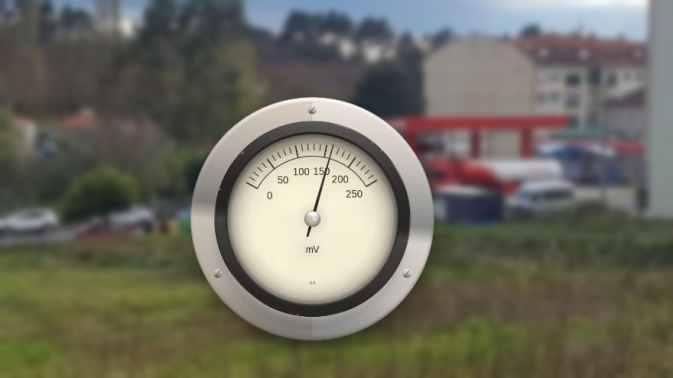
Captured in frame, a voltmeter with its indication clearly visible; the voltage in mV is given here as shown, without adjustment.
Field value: 160 mV
